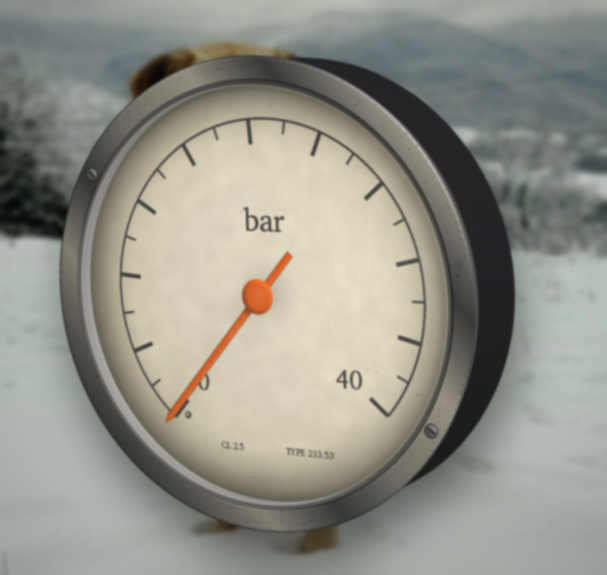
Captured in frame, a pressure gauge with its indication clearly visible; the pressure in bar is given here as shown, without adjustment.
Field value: 0 bar
